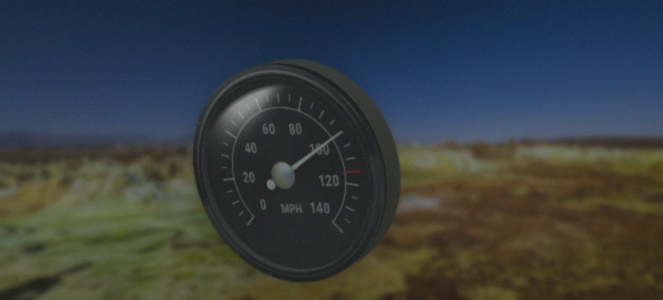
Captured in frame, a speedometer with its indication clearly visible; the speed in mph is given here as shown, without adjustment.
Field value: 100 mph
